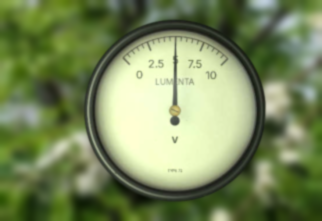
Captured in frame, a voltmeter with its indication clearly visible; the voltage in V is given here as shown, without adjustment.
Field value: 5 V
